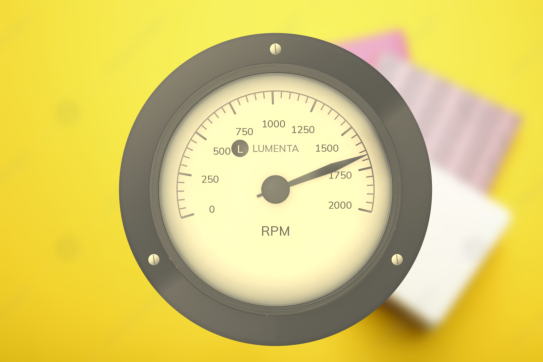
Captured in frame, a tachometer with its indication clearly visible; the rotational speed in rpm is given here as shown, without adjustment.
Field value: 1675 rpm
